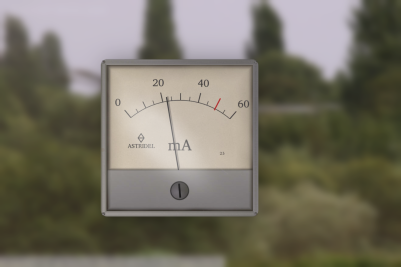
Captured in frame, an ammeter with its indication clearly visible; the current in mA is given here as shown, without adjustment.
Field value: 22.5 mA
